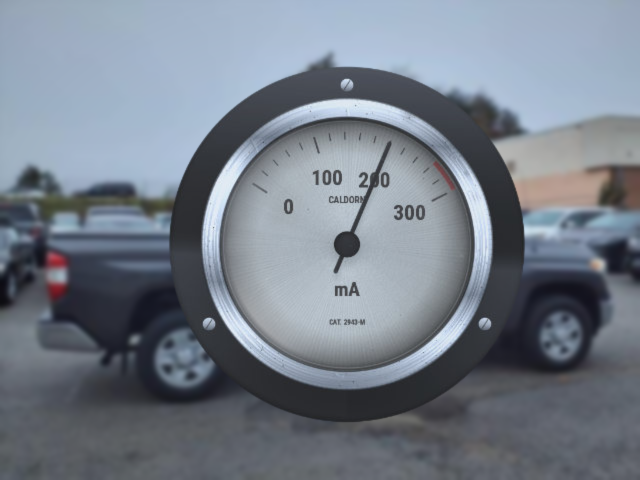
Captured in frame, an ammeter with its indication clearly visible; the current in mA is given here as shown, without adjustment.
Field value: 200 mA
